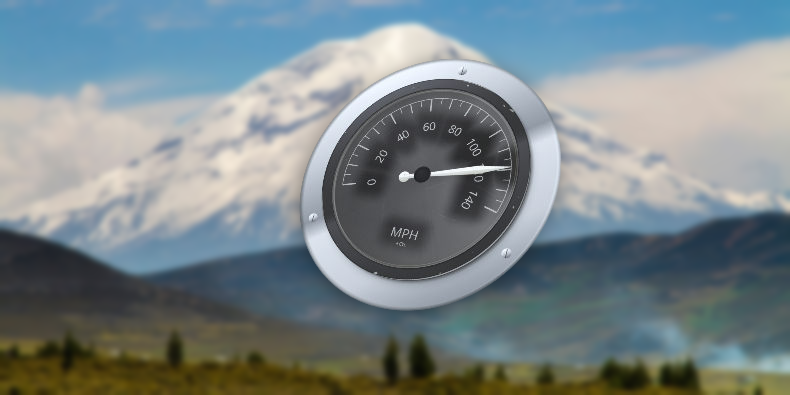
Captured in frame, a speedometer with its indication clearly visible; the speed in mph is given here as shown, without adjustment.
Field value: 120 mph
